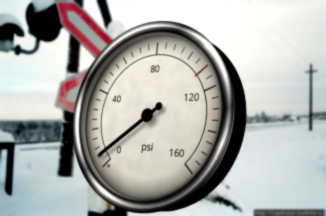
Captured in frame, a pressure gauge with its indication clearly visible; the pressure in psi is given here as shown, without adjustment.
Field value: 5 psi
